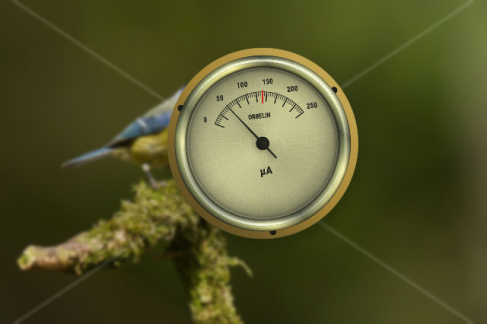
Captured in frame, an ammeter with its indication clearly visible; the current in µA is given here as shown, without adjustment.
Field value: 50 µA
